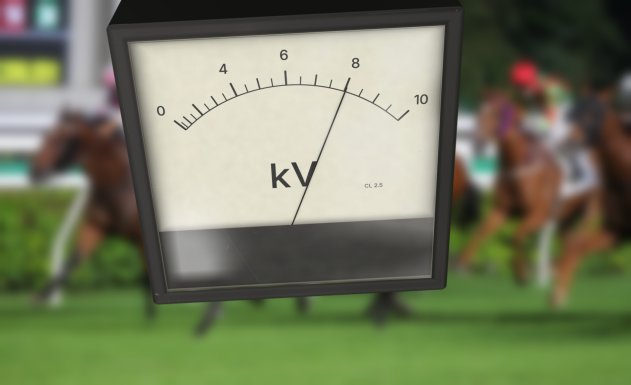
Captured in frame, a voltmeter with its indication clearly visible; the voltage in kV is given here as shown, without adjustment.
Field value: 8 kV
